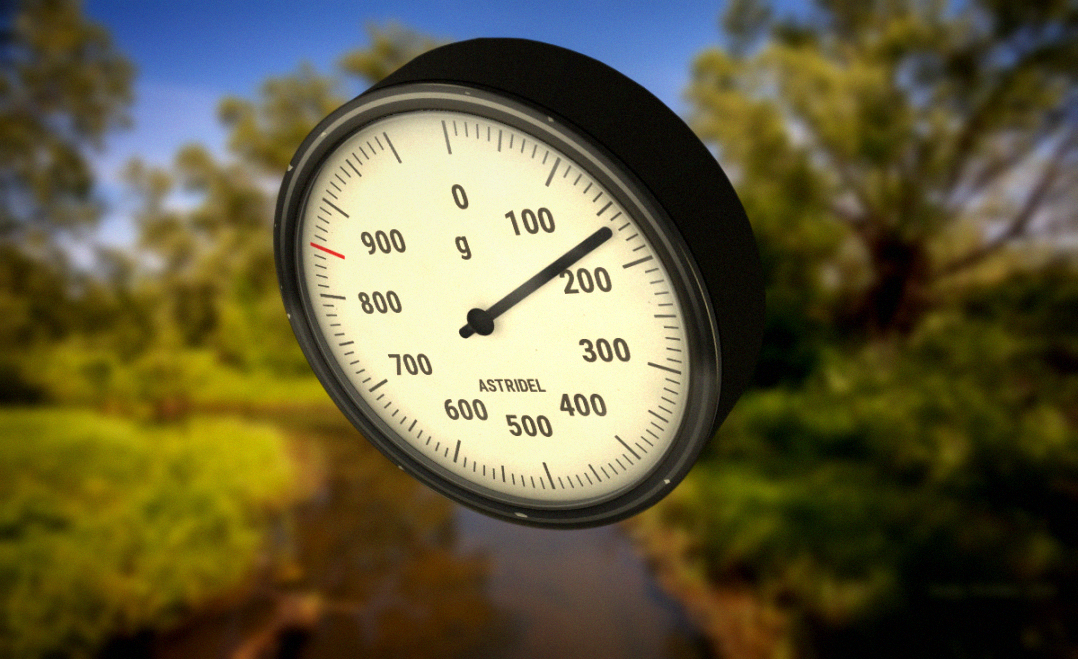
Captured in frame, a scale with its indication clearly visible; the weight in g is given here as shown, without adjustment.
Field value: 165 g
